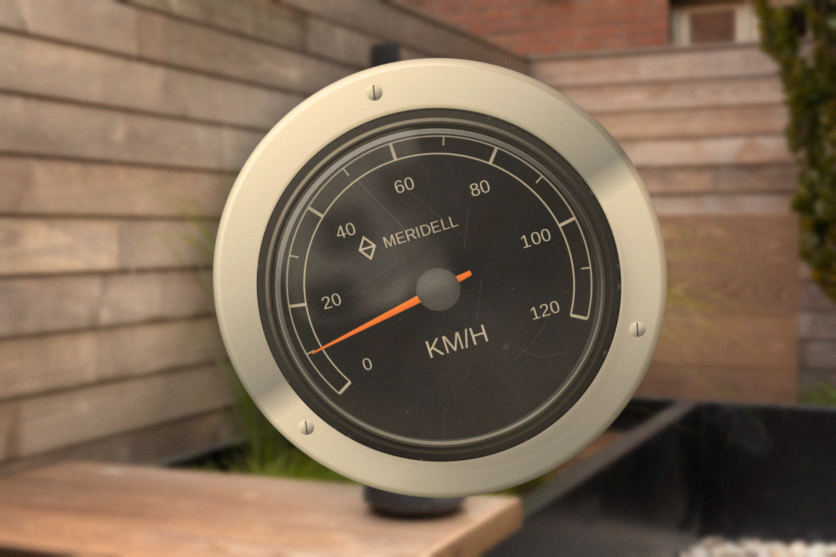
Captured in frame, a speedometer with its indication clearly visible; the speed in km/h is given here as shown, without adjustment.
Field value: 10 km/h
